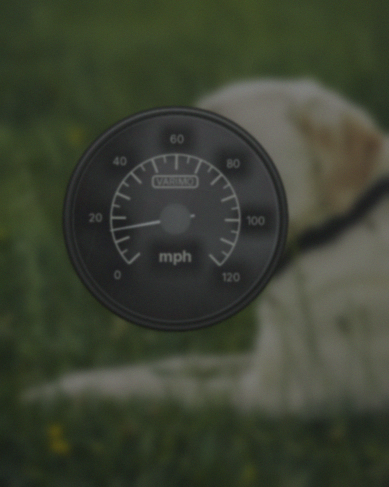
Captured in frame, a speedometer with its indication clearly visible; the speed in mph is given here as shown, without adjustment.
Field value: 15 mph
